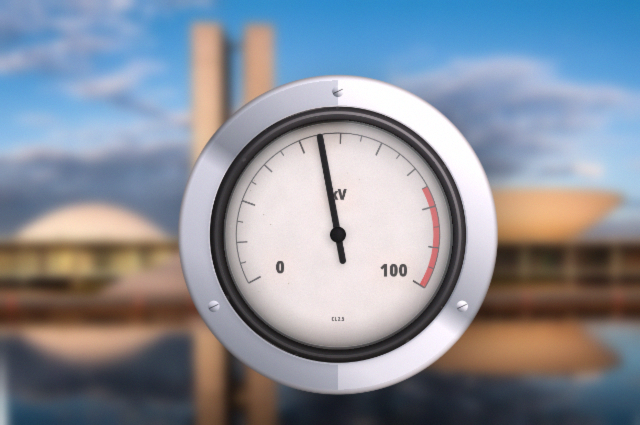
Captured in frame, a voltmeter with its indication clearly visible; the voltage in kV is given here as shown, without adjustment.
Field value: 45 kV
